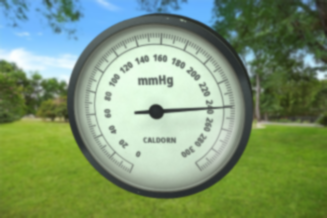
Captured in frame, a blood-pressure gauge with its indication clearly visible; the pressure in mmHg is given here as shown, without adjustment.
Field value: 240 mmHg
